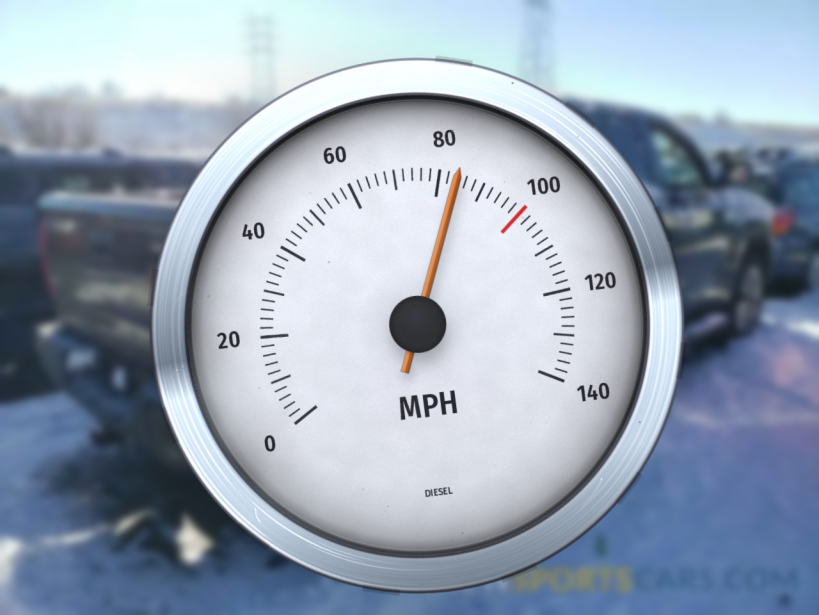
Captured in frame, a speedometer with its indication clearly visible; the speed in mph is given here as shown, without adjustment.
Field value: 84 mph
